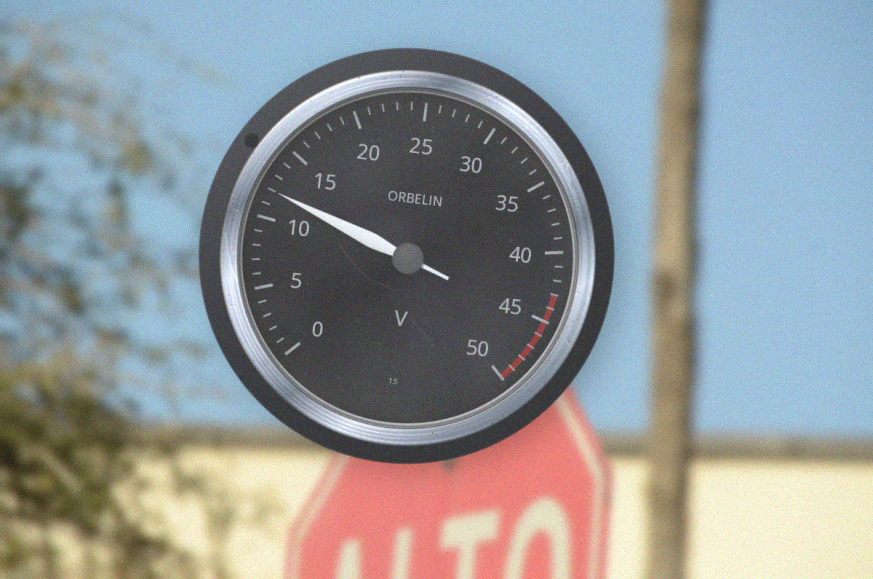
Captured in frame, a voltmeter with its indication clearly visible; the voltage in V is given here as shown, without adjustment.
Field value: 12 V
